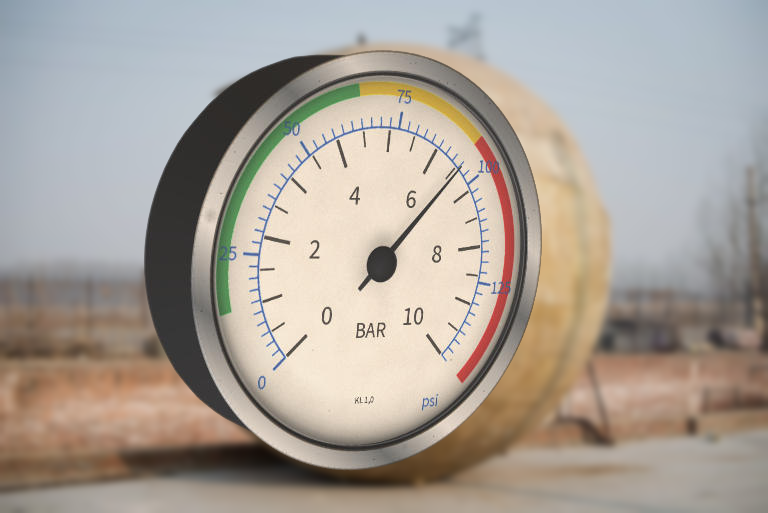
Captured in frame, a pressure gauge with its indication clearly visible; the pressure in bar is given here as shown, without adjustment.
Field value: 6.5 bar
